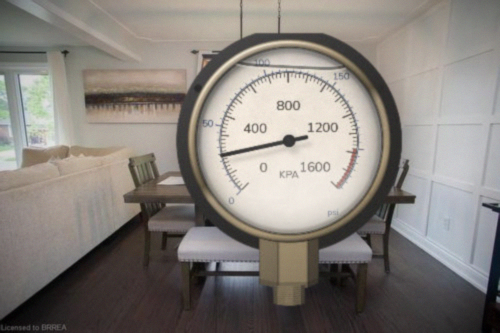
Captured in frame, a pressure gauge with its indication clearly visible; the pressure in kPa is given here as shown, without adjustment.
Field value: 200 kPa
